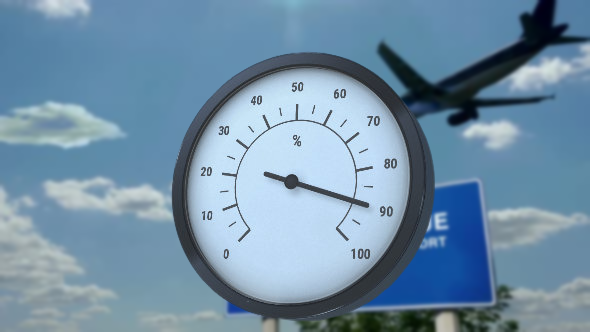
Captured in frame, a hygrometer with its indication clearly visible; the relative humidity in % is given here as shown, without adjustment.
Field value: 90 %
